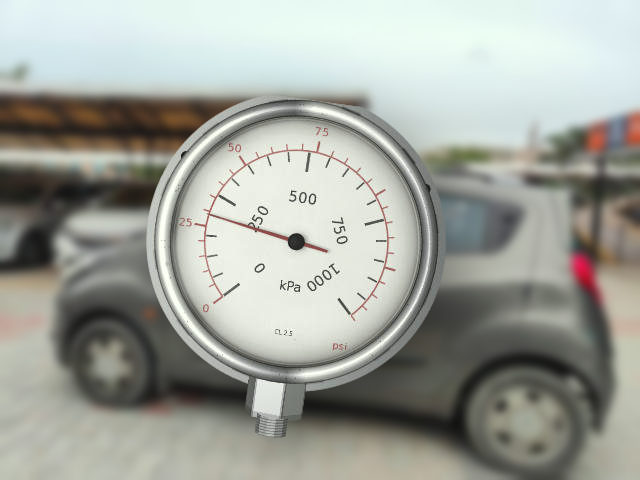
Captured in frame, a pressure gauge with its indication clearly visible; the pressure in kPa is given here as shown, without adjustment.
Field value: 200 kPa
